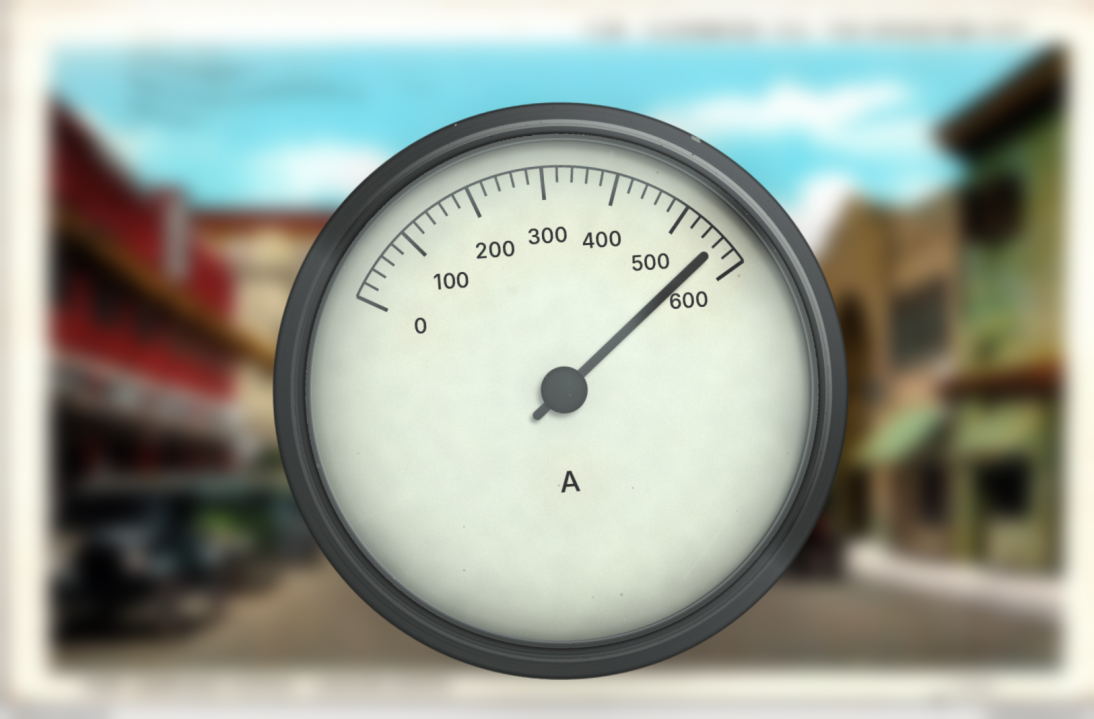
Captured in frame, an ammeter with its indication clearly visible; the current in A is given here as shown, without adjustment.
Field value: 560 A
